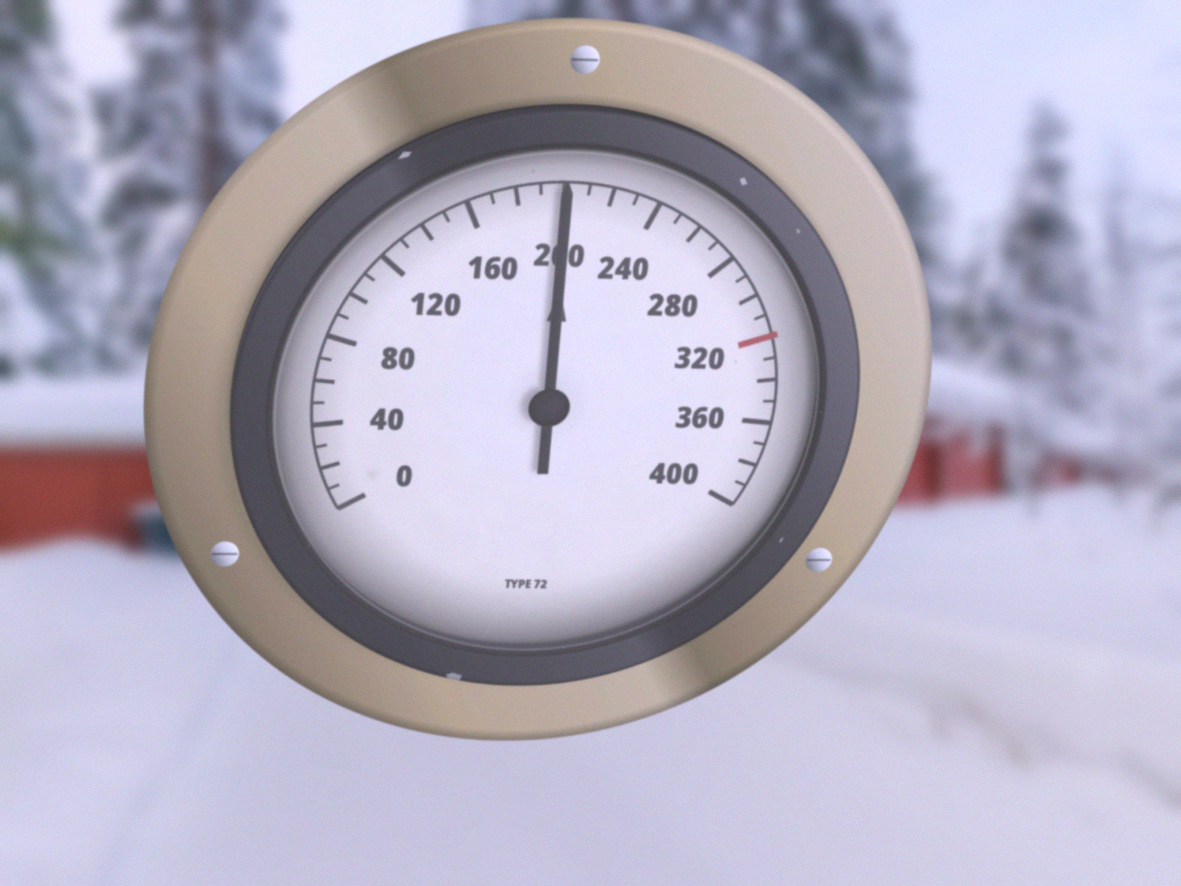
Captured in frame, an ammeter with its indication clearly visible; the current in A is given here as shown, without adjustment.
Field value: 200 A
